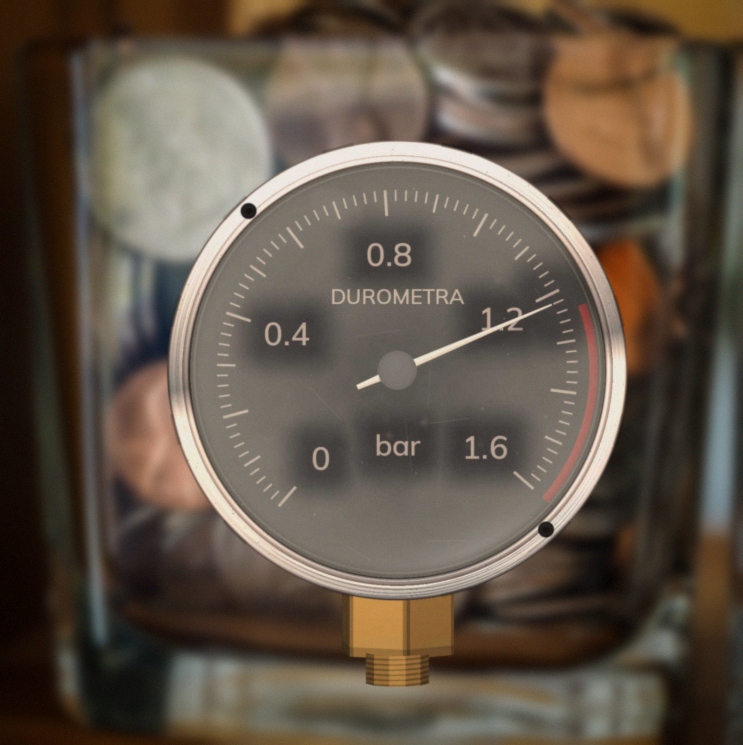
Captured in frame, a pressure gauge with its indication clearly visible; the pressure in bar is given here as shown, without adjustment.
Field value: 1.22 bar
